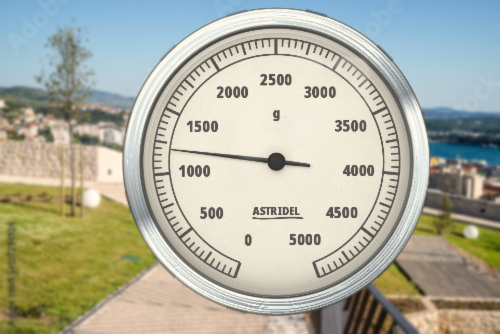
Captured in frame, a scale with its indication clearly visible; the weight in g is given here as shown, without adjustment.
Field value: 1200 g
